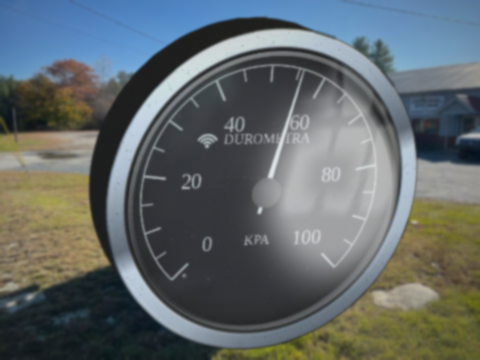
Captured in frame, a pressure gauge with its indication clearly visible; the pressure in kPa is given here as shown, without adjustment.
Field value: 55 kPa
